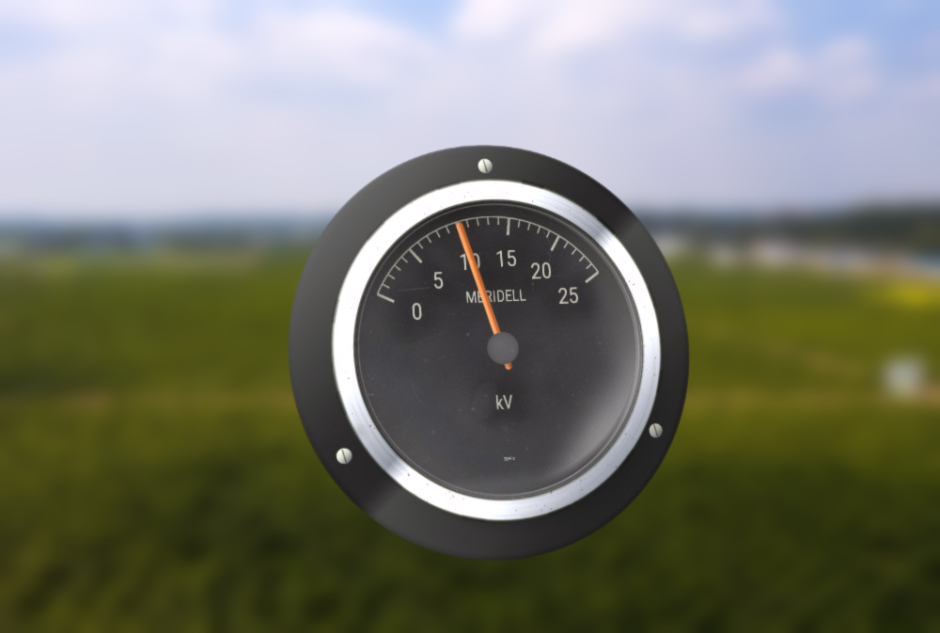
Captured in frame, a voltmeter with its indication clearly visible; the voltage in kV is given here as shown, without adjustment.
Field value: 10 kV
